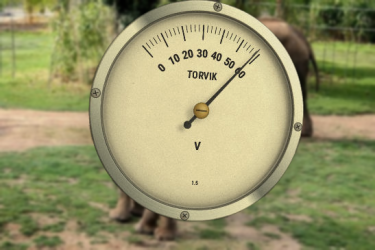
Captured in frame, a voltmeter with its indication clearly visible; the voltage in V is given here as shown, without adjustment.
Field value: 58 V
